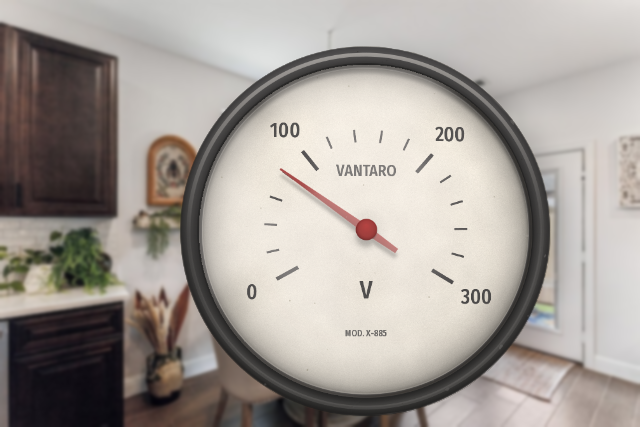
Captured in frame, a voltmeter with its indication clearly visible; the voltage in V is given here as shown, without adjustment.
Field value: 80 V
